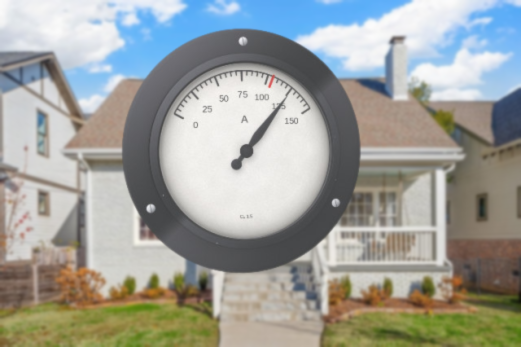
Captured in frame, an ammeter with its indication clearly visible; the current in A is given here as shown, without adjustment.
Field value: 125 A
